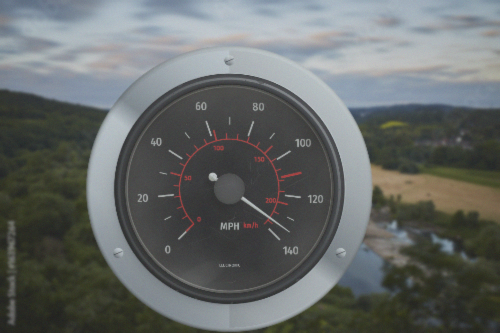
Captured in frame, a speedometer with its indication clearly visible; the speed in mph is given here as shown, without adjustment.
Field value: 135 mph
